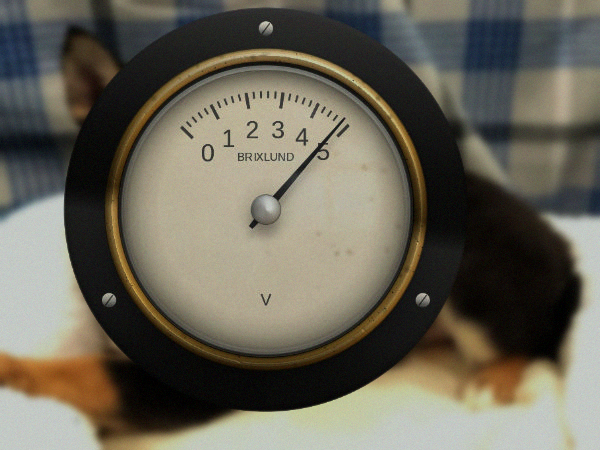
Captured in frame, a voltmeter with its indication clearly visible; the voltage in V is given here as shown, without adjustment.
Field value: 4.8 V
